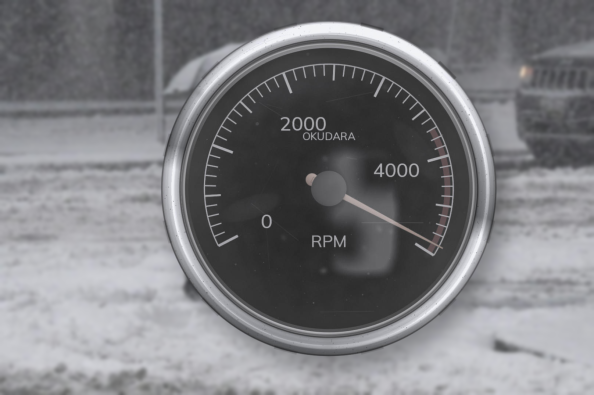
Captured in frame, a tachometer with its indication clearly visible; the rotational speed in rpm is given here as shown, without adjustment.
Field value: 4900 rpm
